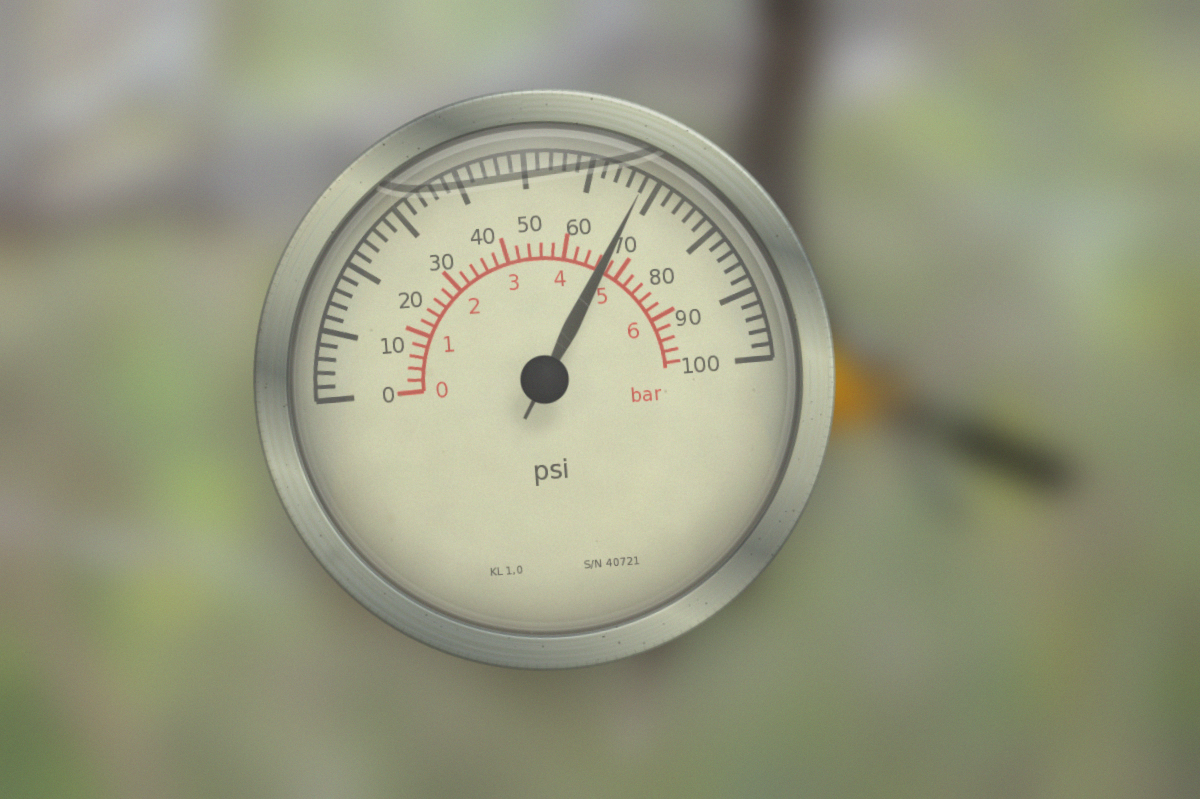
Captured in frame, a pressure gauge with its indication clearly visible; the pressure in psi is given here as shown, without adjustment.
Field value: 68 psi
